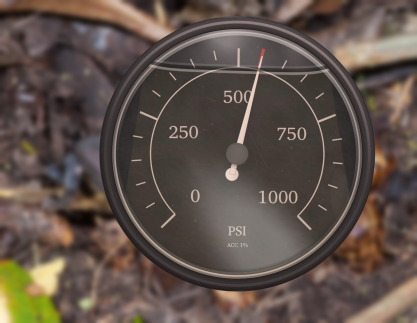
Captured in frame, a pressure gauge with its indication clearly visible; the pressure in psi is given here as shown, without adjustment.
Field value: 550 psi
